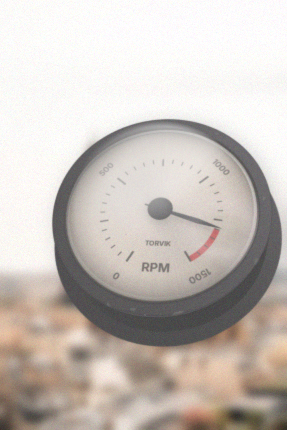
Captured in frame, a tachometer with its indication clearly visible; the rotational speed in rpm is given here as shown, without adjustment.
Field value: 1300 rpm
